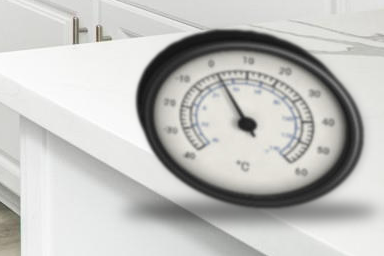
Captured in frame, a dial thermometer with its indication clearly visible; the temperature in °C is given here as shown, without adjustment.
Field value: 0 °C
